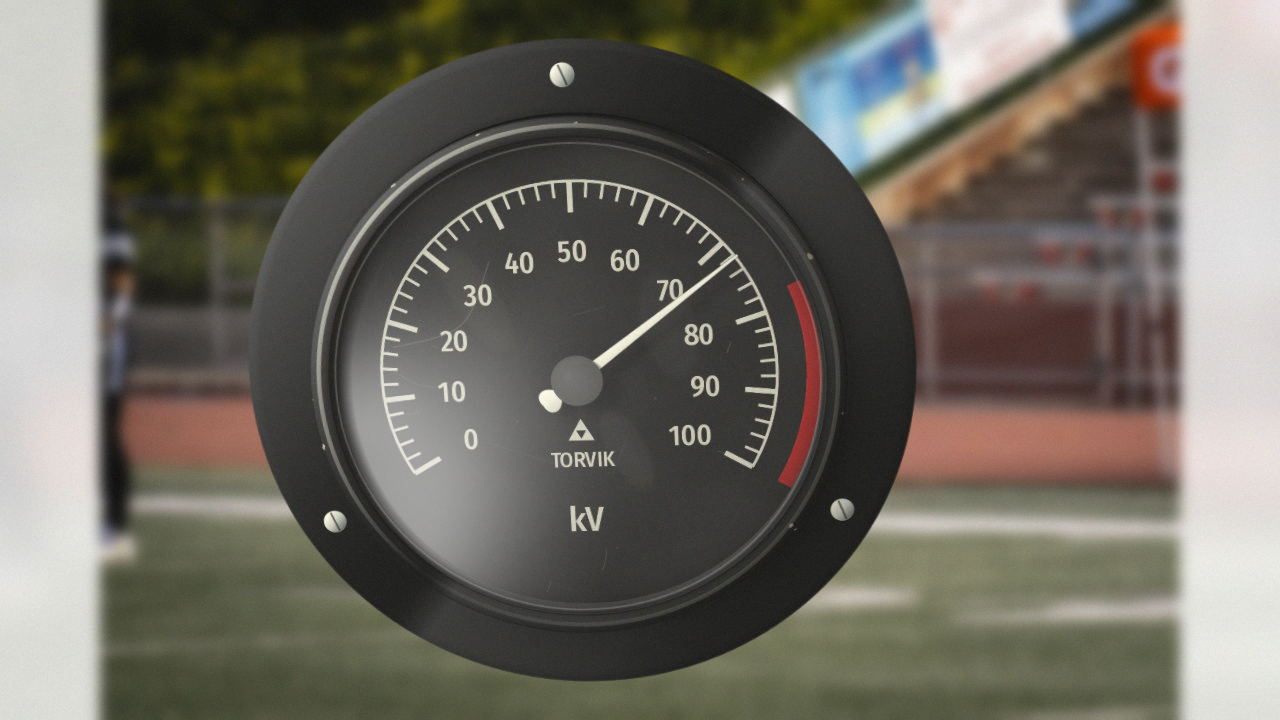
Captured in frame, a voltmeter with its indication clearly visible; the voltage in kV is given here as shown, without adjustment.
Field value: 72 kV
